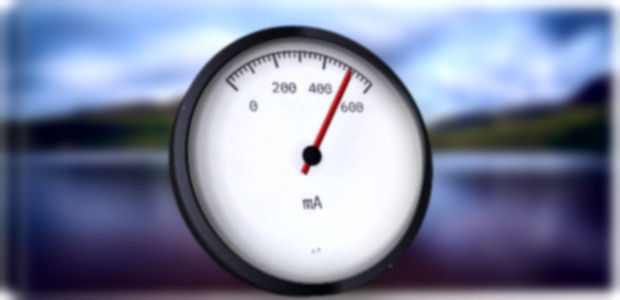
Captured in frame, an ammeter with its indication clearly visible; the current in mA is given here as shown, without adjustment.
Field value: 500 mA
